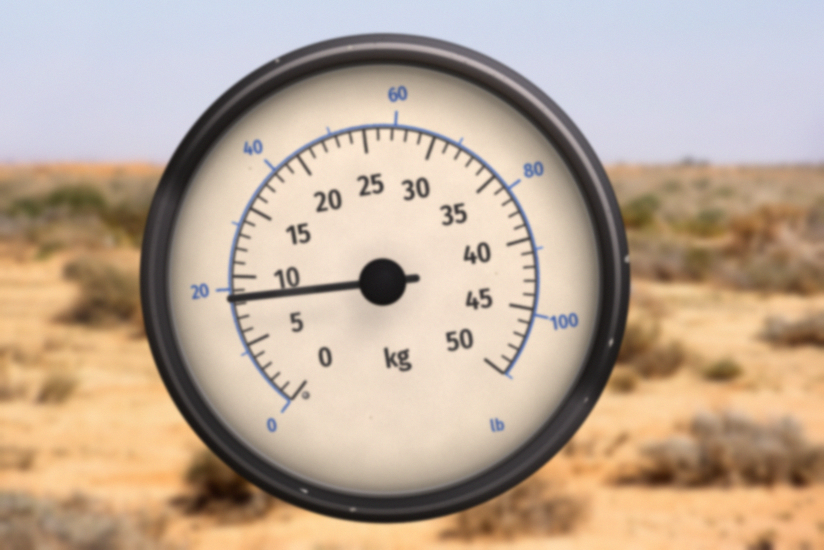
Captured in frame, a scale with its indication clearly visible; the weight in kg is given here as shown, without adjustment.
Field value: 8.5 kg
